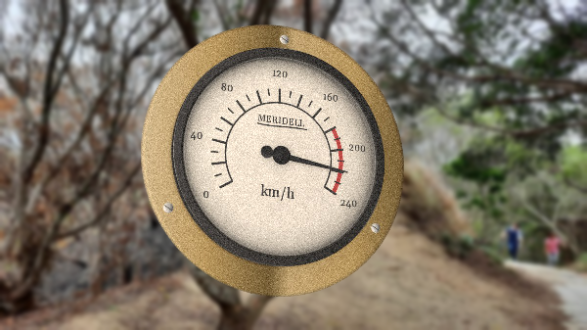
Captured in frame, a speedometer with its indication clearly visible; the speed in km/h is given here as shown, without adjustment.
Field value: 220 km/h
